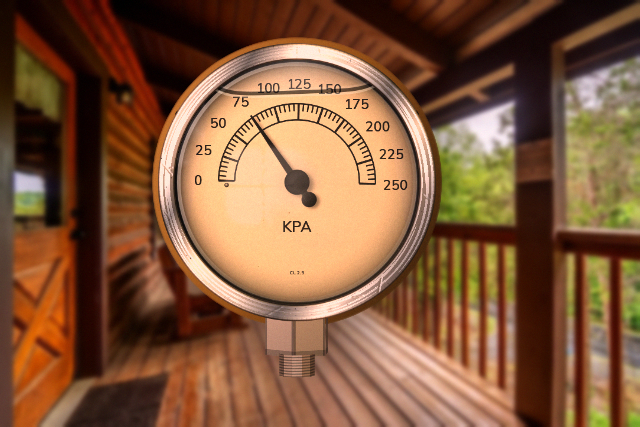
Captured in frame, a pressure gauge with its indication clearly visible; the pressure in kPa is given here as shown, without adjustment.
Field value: 75 kPa
